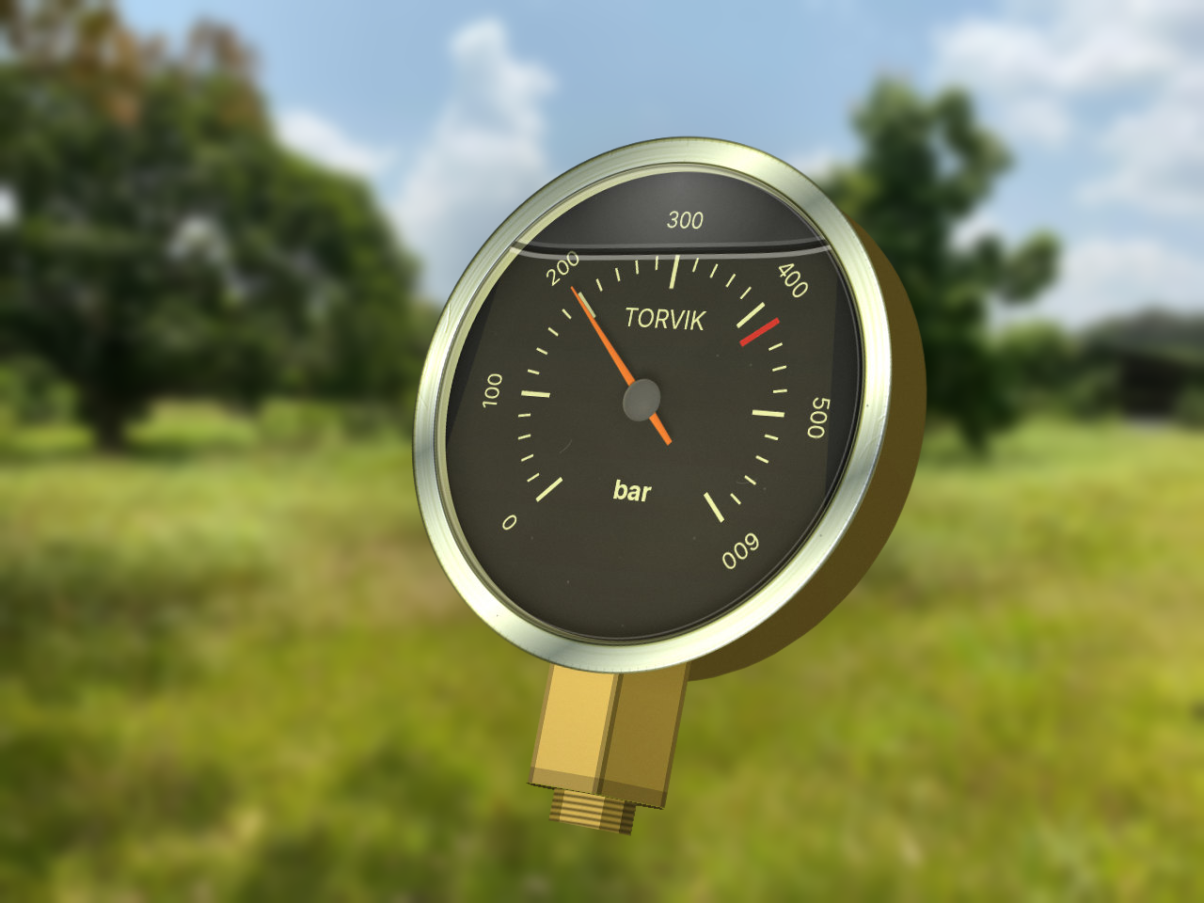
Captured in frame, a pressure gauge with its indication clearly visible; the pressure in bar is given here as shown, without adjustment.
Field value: 200 bar
